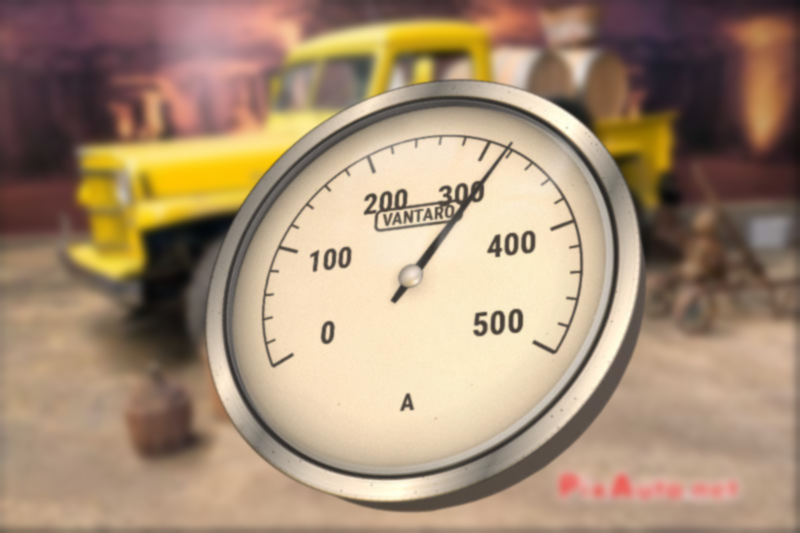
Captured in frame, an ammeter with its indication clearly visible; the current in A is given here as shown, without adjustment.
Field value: 320 A
